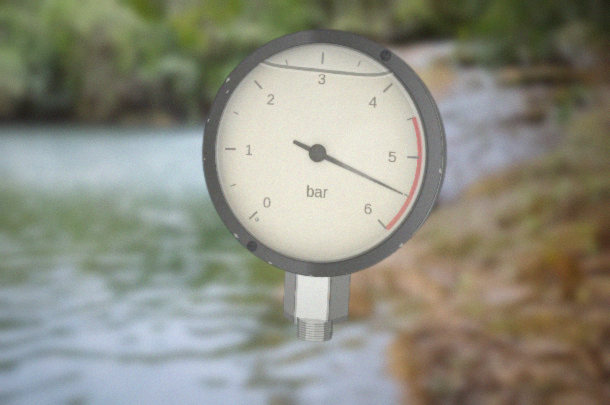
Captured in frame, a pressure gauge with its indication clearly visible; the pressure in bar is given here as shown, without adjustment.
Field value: 5.5 bar
